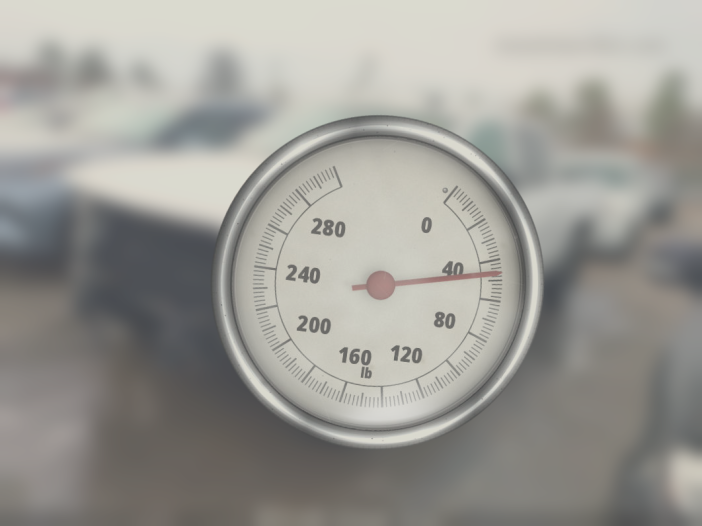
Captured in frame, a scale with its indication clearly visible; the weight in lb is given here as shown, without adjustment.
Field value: 46 lb
